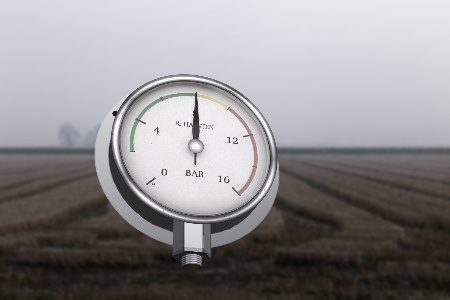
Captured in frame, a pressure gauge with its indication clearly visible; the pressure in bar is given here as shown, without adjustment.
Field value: 8 bar
